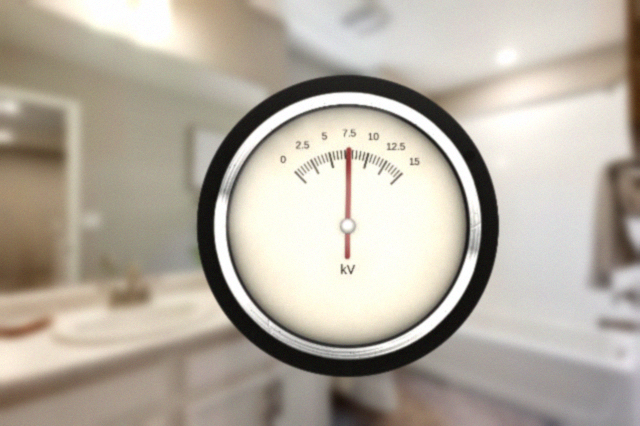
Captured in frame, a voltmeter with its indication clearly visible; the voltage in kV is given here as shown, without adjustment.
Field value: 7.5 kV
